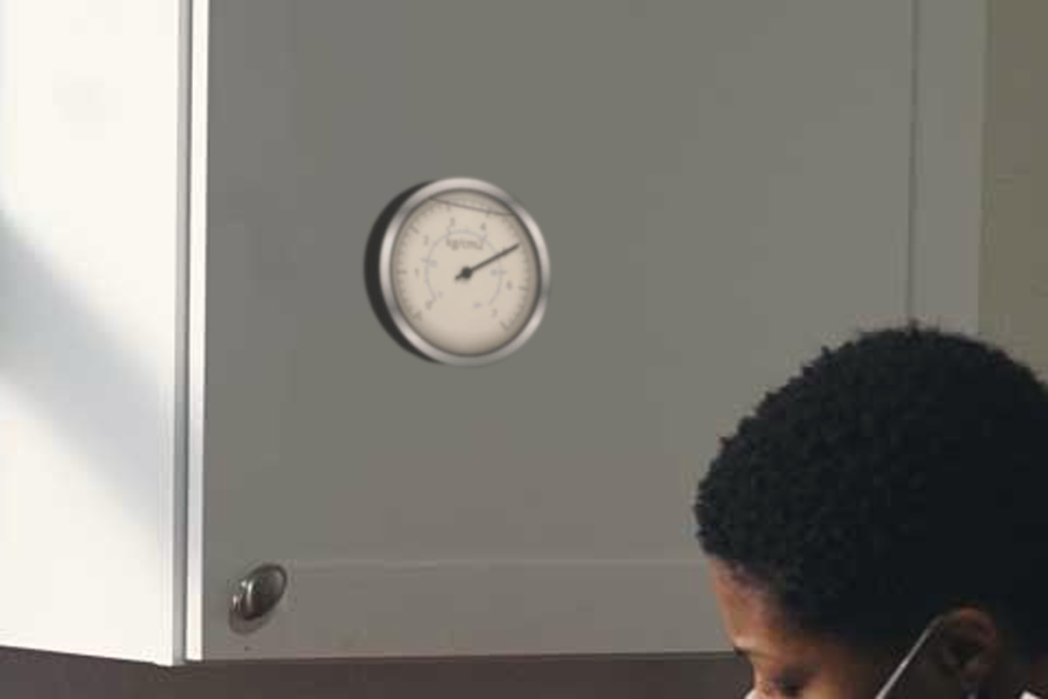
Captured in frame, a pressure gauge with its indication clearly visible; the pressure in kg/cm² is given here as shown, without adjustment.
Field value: 5 kg/cm²
